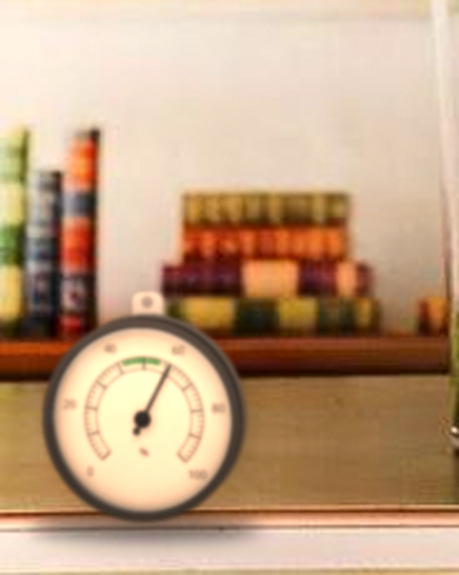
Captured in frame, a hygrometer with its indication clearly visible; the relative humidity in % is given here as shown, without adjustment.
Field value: 60 %
